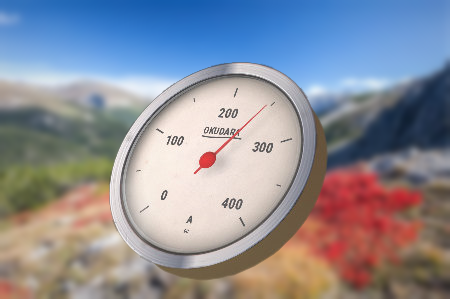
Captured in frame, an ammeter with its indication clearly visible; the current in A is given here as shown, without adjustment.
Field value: 250 A
